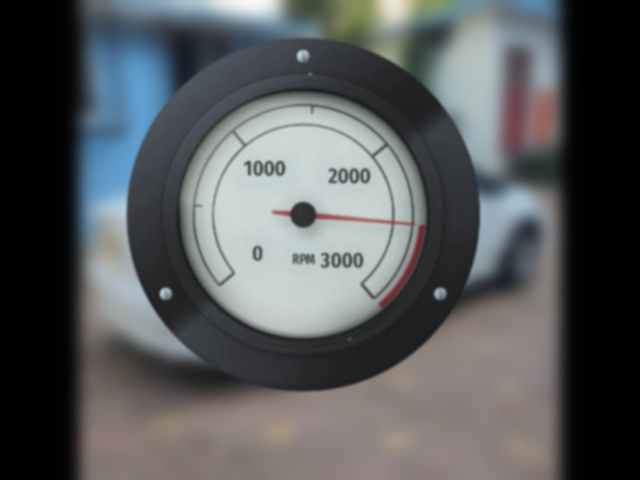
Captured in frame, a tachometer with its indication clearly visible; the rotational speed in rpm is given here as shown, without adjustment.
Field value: 2500 rpm
